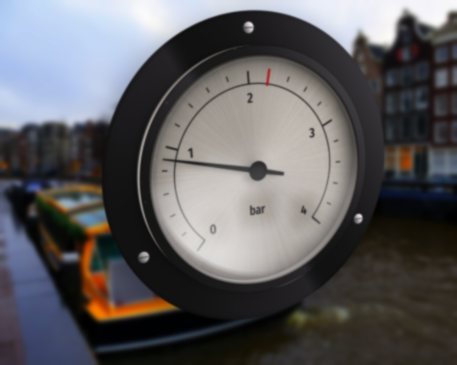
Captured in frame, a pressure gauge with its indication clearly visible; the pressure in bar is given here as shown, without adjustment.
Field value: 0.9 bar
